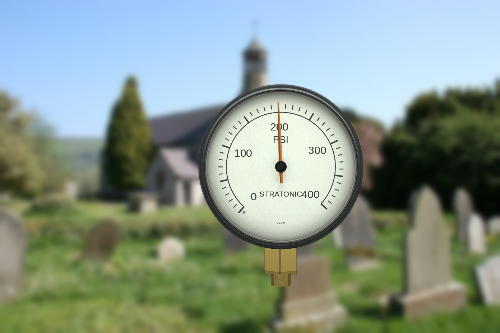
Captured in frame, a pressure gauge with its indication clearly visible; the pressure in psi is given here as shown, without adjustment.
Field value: 200 psi
